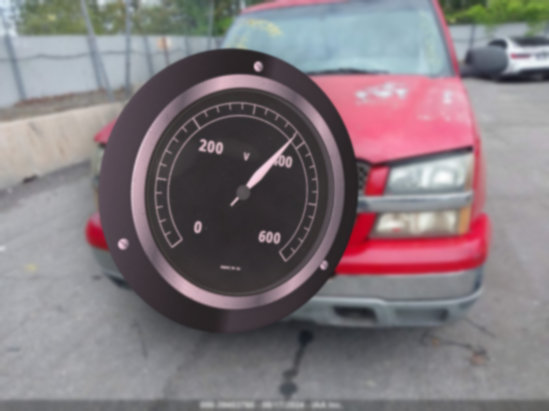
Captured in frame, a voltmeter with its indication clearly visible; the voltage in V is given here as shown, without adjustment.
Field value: 380 V
